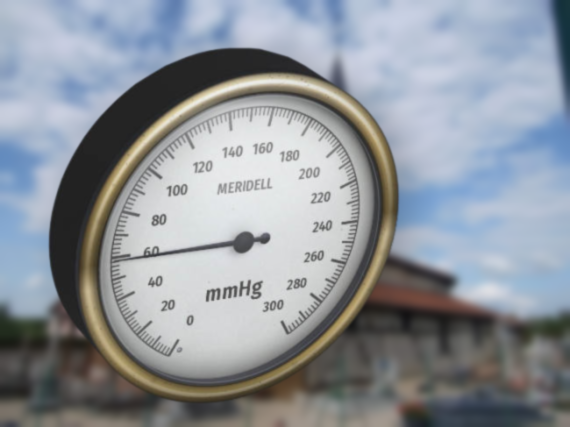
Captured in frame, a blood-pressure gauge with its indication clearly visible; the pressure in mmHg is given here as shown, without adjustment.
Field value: 60 mmHg
